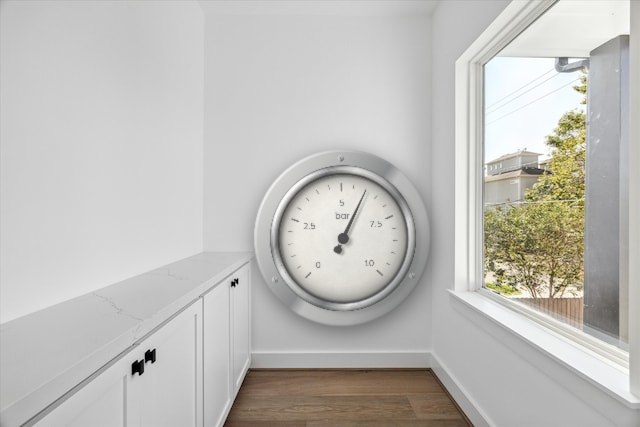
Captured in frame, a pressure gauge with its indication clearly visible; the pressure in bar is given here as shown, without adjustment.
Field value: 6 bar
